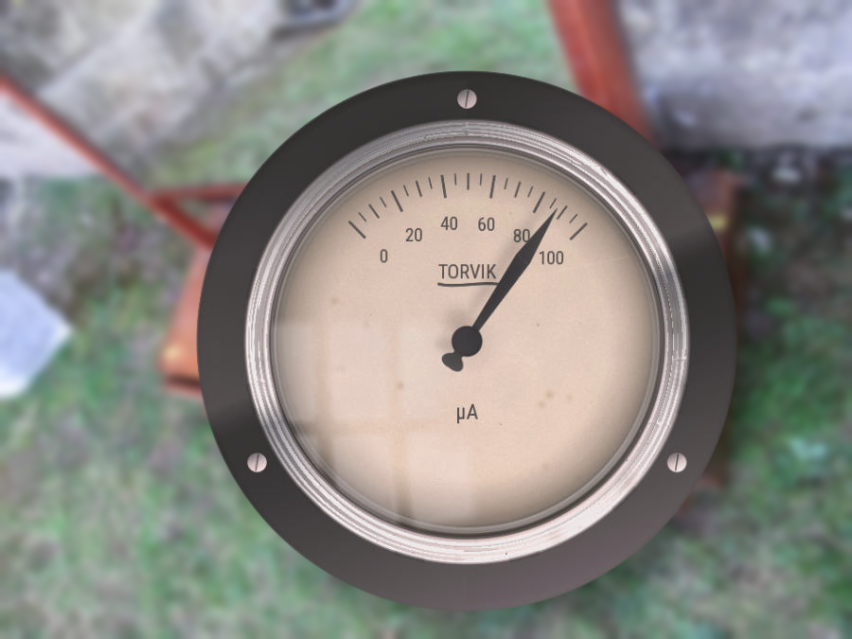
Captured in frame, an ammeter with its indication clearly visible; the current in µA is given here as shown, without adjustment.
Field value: 87.5 µA
